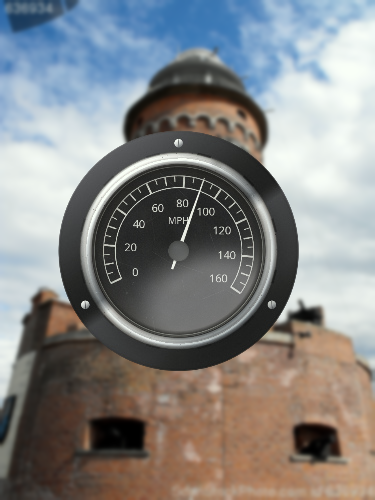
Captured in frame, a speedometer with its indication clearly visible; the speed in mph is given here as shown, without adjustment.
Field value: 90 mph
